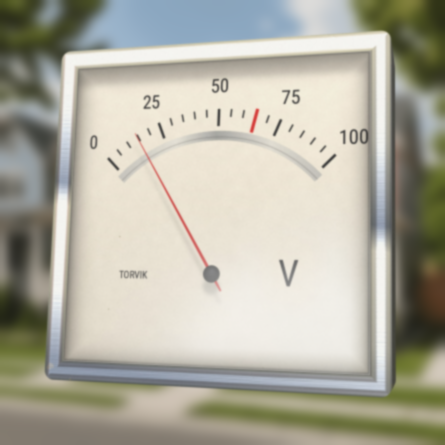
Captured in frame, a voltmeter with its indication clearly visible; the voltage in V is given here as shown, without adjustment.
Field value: 15 V
